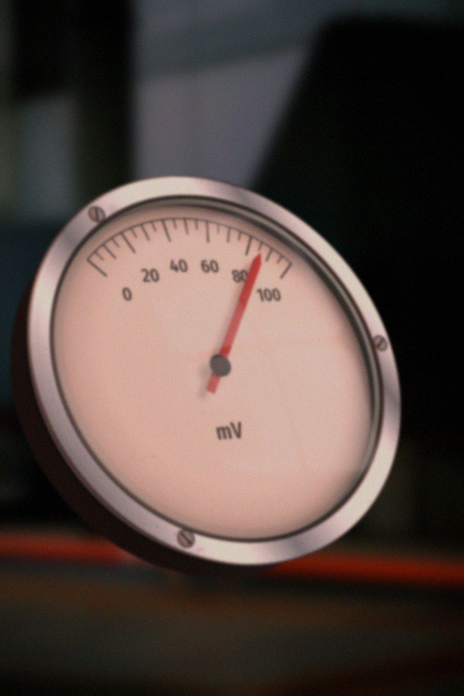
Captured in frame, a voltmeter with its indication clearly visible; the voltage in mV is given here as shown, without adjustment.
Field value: 85 mV
